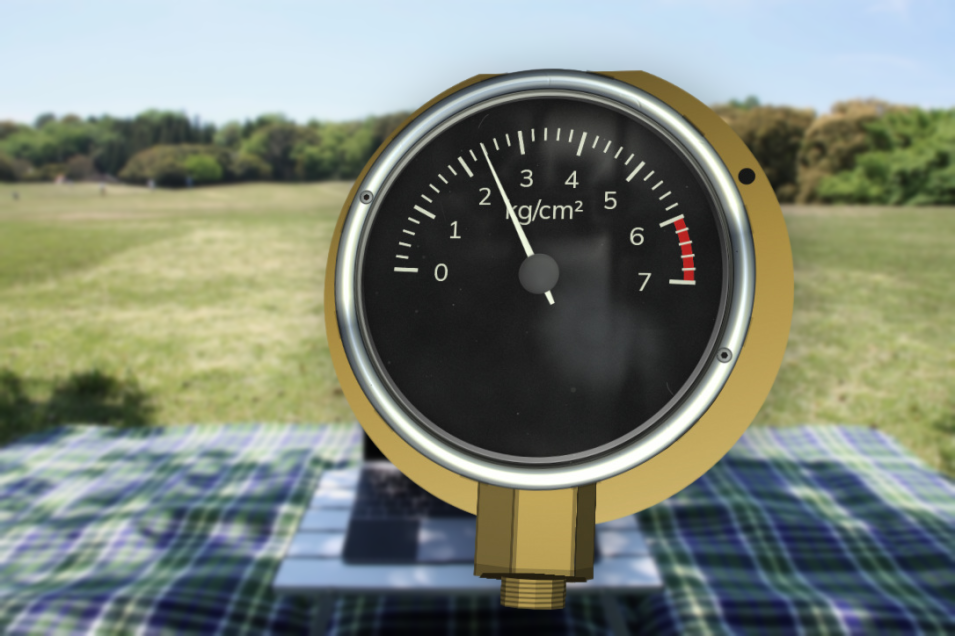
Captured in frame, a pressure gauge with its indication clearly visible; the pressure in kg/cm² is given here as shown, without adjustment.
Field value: 2.4 kg/cm²
